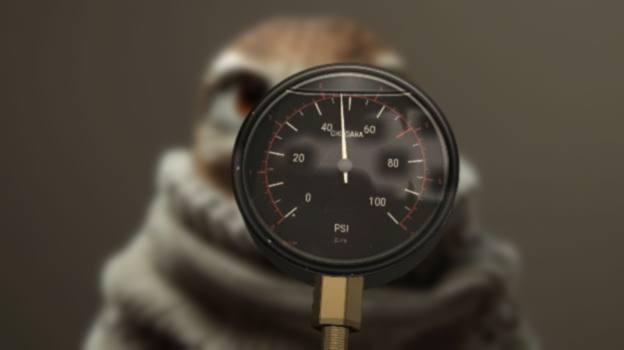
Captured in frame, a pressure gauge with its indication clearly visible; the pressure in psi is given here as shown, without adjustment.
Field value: 47.5 psi
